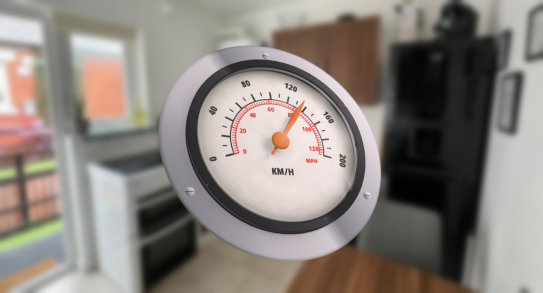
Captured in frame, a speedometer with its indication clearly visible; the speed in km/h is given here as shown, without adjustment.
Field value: 135 km/h
